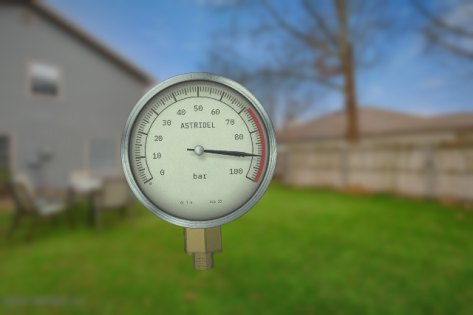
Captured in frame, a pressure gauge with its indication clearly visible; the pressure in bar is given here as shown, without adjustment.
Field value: 90 bar
